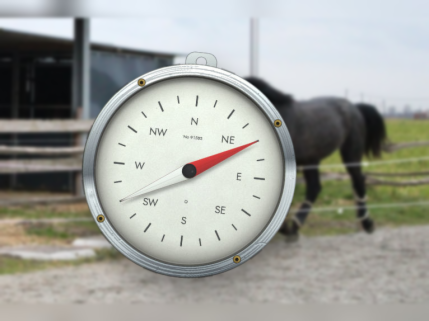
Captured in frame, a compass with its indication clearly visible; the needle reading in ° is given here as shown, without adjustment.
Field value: 60 °
